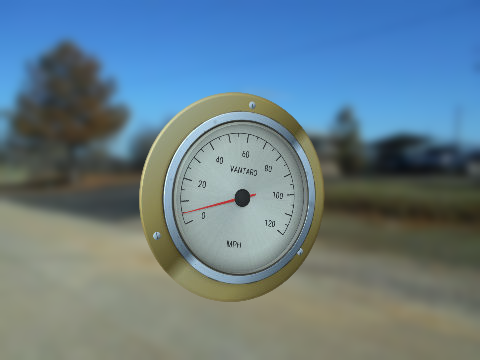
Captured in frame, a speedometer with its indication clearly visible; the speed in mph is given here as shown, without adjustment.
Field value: 5 mph
